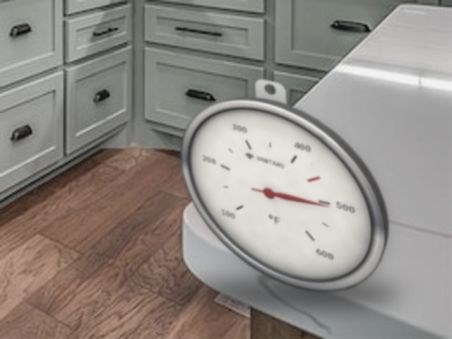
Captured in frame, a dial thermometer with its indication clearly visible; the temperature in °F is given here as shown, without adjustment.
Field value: 500 °F
